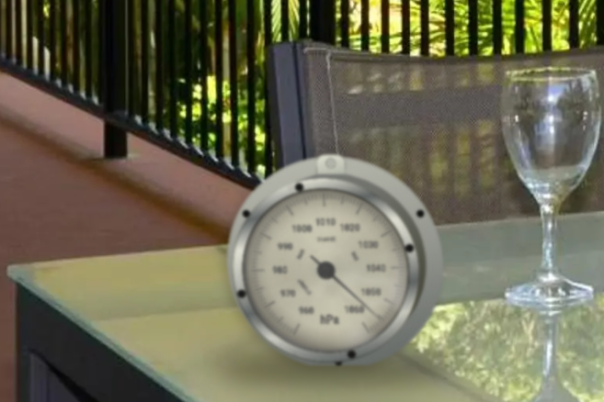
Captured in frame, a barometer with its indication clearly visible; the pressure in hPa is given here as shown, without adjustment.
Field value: 1055 hPa
